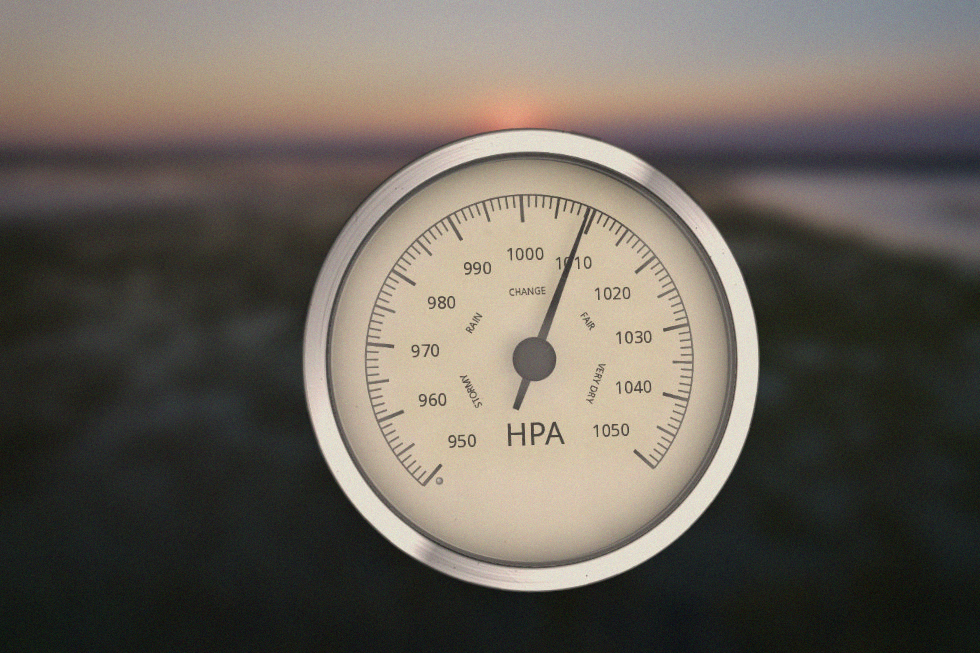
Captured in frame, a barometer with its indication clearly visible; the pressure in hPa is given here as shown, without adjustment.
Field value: 1009 hPa
